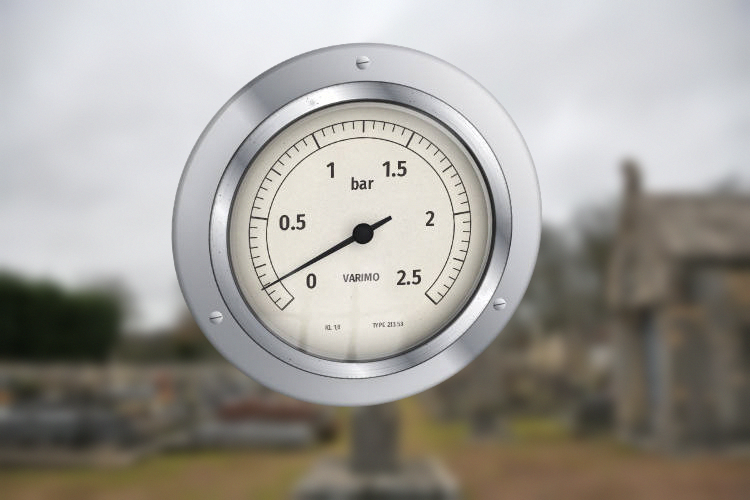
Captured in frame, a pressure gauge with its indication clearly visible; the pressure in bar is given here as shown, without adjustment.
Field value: 0.15 bar
